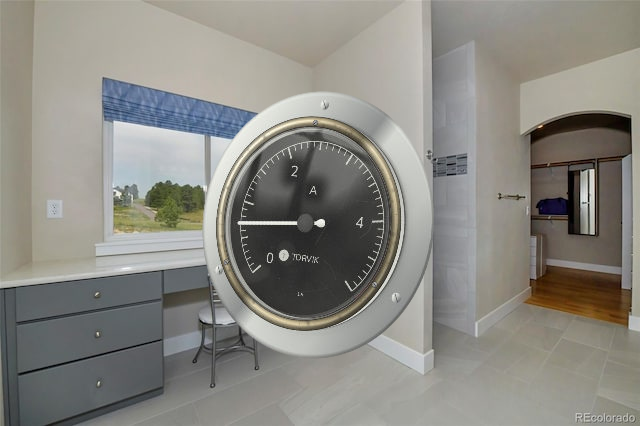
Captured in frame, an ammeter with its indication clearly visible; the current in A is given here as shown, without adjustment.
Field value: 0.7 A
